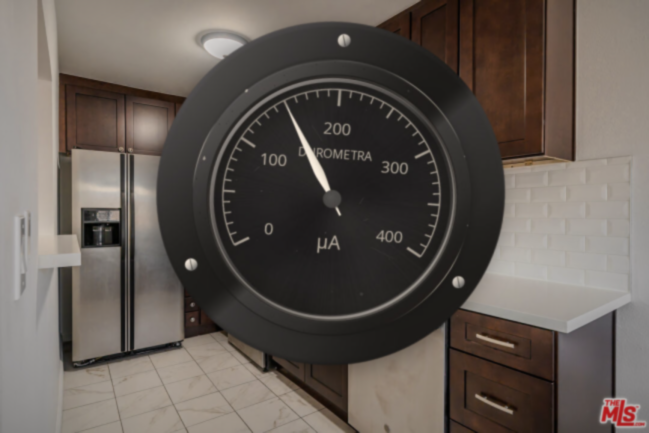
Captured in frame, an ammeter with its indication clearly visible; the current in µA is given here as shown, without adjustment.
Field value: 150 µA
